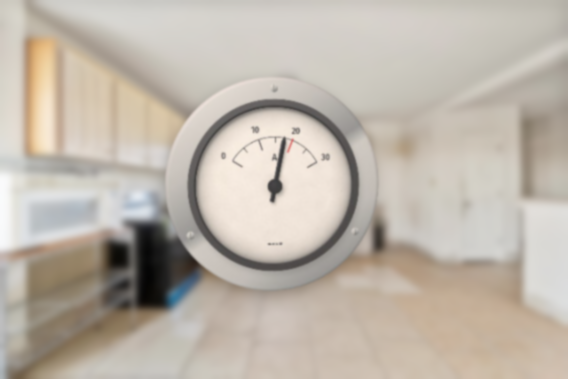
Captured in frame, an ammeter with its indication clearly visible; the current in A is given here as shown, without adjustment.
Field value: 17.5 A
